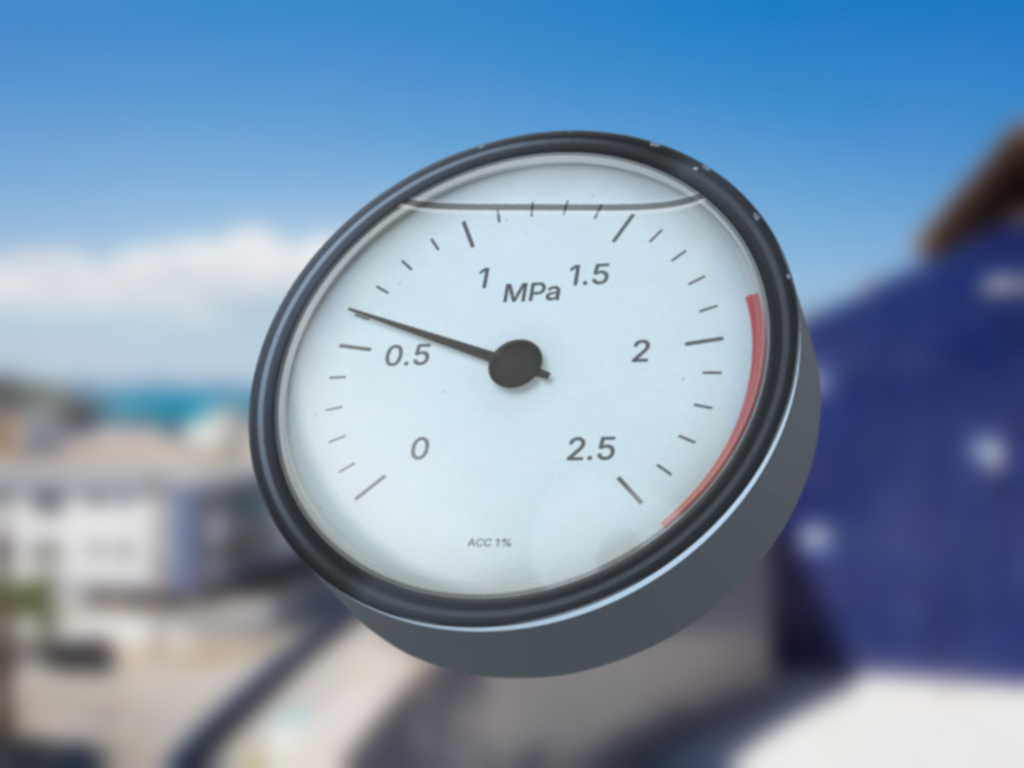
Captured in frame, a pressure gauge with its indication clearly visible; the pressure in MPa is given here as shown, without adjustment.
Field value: 0.6 MPa
